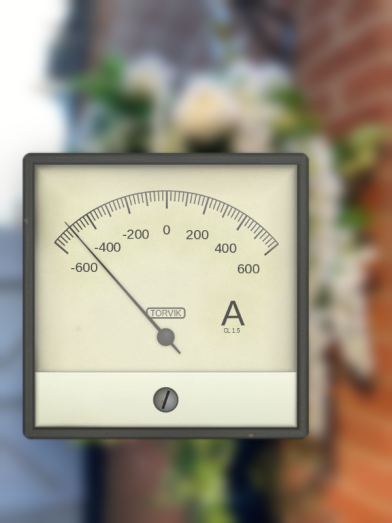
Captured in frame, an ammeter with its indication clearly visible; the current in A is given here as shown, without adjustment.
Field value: -500 A
